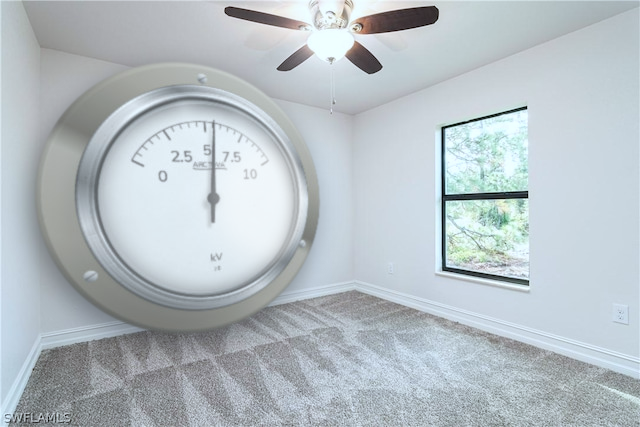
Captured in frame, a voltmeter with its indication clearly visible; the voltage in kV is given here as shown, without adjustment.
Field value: 5.5 kV
